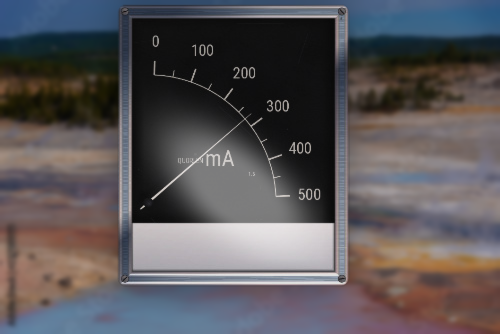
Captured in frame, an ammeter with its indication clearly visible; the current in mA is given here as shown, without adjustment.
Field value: 275 mA
